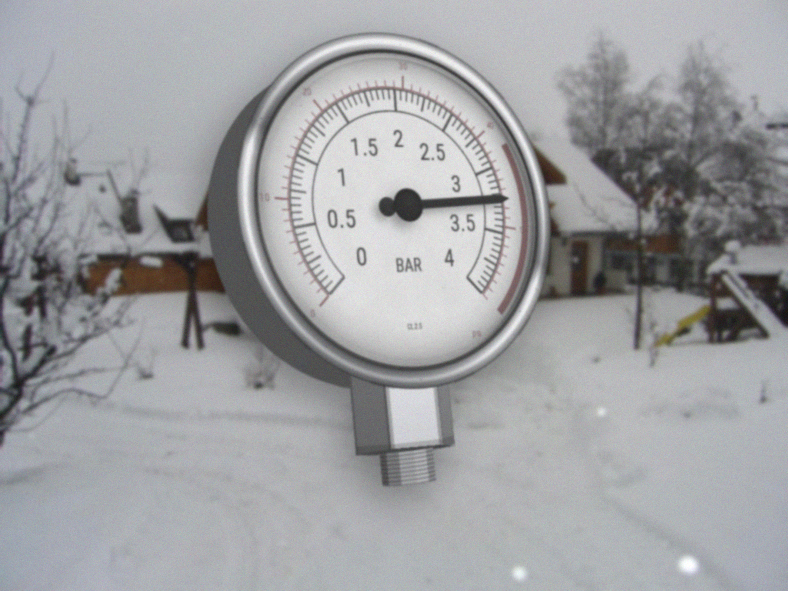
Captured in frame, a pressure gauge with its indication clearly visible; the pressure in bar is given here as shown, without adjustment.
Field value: 3.25 bar
